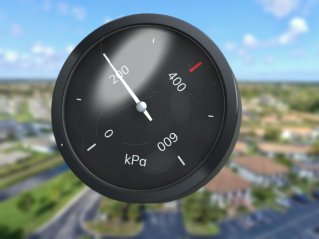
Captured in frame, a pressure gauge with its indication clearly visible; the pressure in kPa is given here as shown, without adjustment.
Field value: 200 kPa
